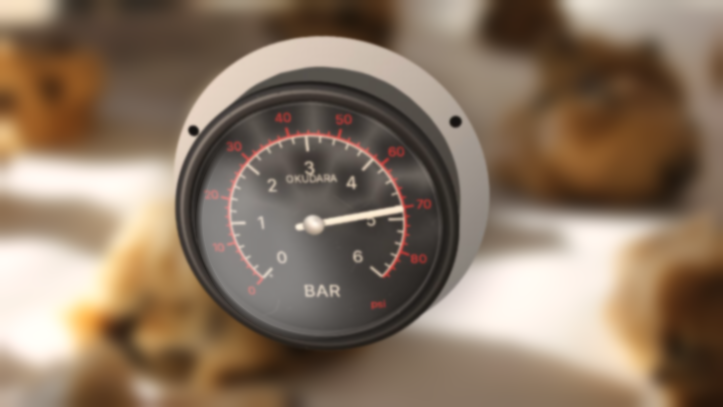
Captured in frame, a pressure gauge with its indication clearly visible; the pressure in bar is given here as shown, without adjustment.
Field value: 4.8 bar
